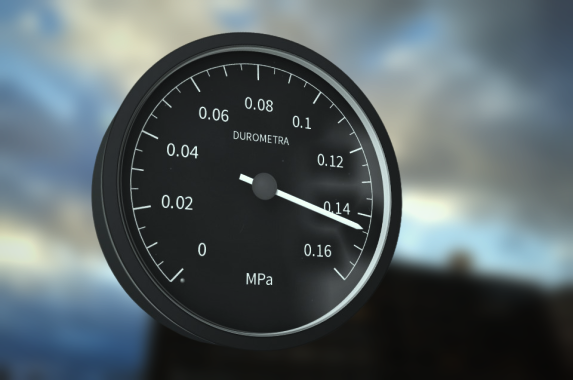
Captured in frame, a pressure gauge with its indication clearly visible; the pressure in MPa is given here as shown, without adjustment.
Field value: 0.145 MPa
